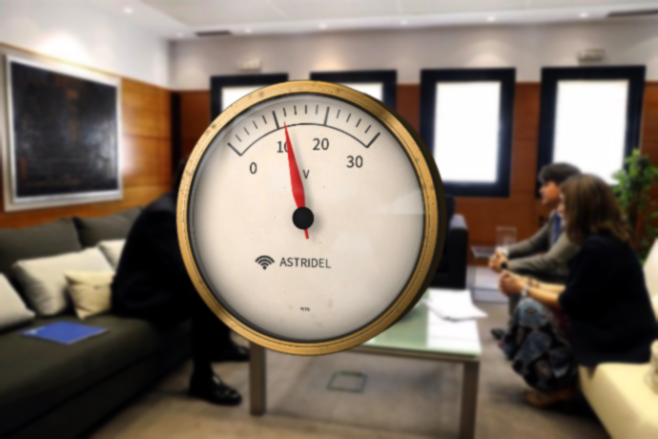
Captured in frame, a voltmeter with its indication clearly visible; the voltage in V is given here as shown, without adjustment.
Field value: 12 V
